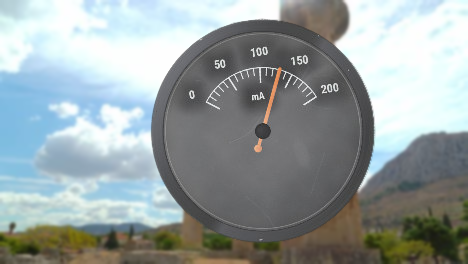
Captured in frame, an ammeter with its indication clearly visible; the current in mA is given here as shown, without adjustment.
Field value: 130 mA
